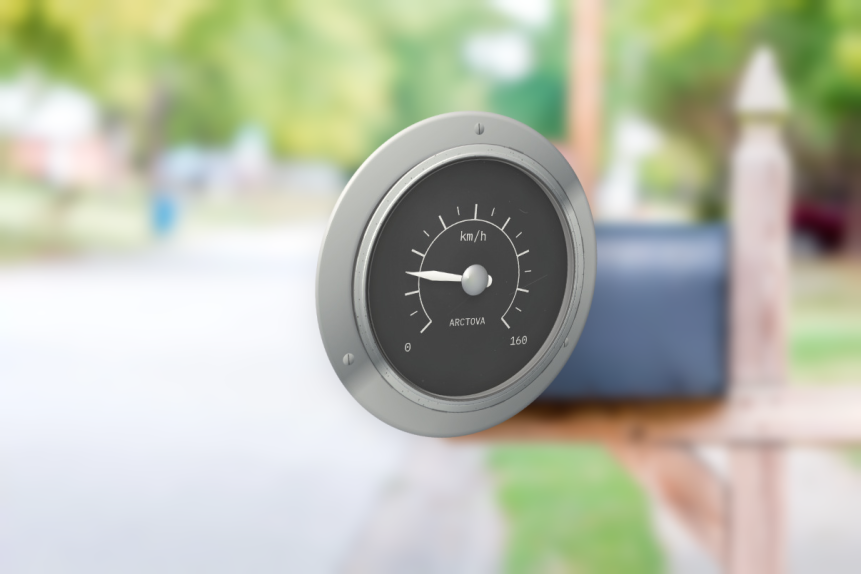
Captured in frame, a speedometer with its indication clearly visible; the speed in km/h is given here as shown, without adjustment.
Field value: 30 km/h
